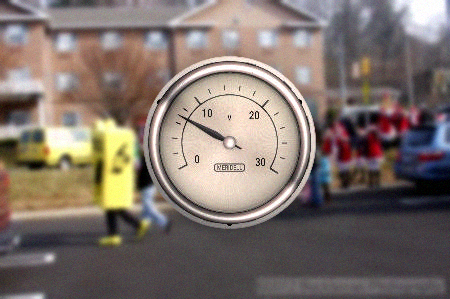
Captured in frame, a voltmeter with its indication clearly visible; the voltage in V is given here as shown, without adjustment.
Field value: 7 V
